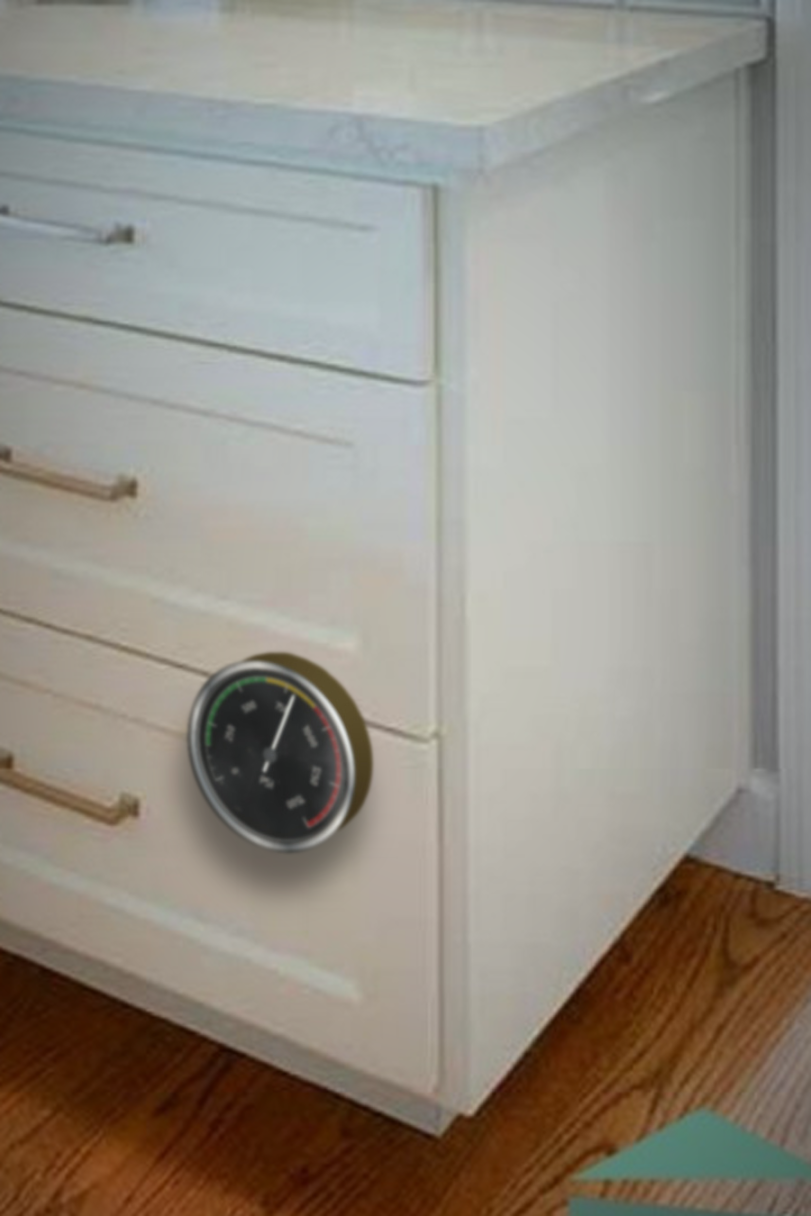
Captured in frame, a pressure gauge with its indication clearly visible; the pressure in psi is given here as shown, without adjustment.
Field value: 800 psi
